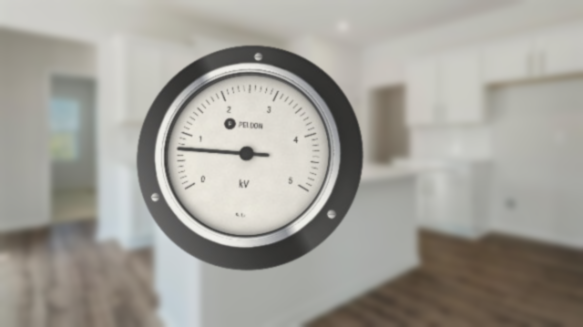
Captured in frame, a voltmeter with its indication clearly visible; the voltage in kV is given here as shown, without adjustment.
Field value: 0.7 kV
